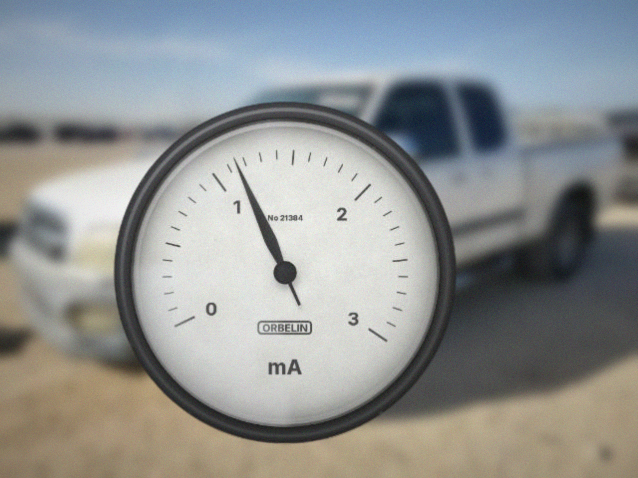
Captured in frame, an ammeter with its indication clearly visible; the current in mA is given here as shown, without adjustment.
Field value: 1.15 mA
